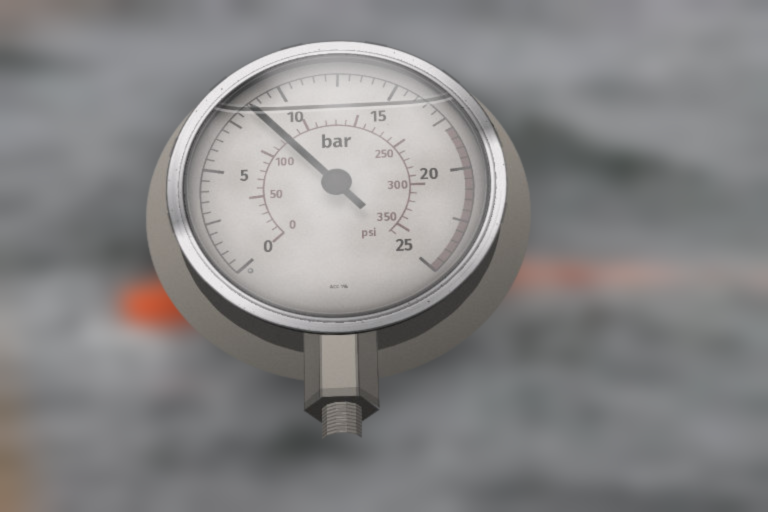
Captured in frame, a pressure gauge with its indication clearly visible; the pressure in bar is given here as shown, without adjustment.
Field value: 8.5 bar
